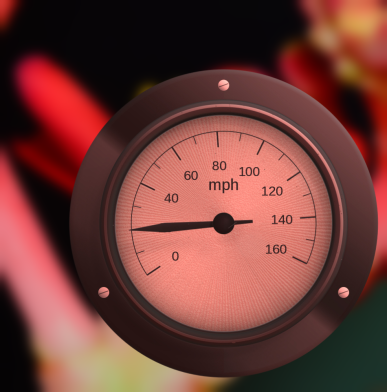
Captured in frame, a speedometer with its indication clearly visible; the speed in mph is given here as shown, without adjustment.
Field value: 20 mph
